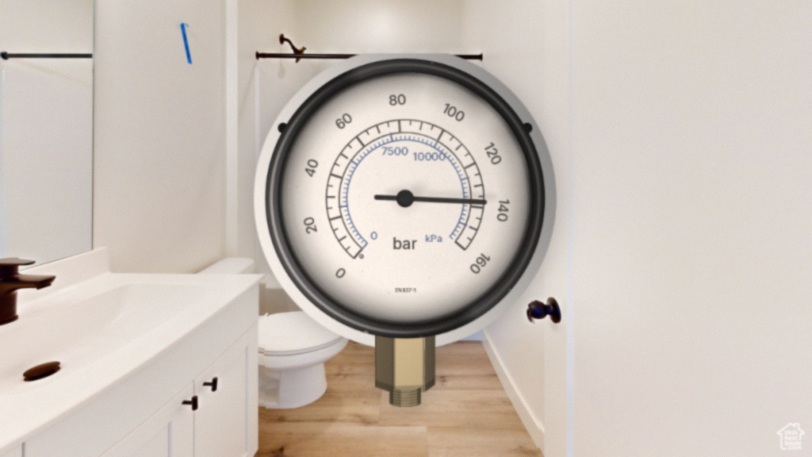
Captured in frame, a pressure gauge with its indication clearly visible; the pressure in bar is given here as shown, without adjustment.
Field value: 137.5 bar
